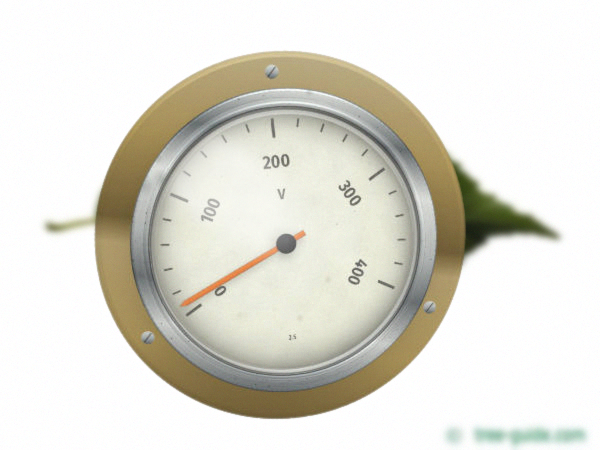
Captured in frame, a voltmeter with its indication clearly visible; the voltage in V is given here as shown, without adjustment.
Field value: 10 V
